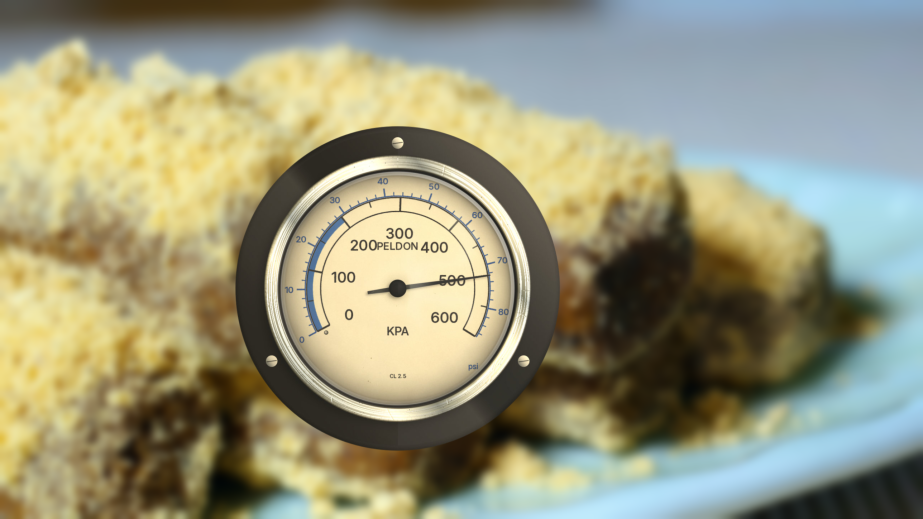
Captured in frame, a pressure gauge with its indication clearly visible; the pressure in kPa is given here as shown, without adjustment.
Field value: 500 kPa
